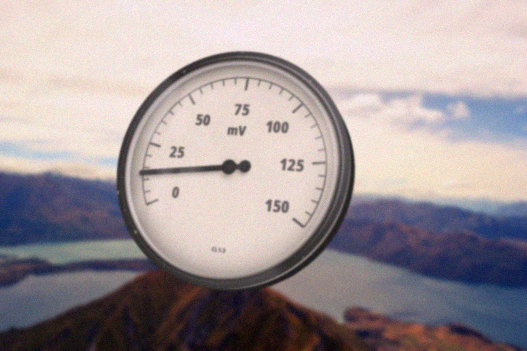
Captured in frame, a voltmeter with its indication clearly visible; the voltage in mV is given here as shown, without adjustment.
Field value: 12.5 mV
